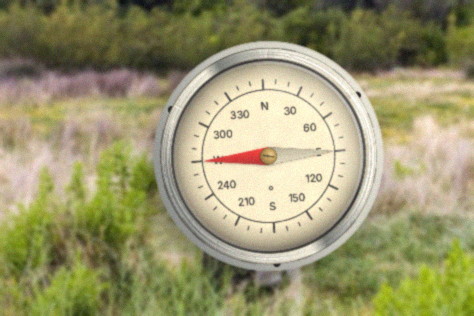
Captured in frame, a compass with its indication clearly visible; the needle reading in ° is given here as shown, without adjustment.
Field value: 270 °
